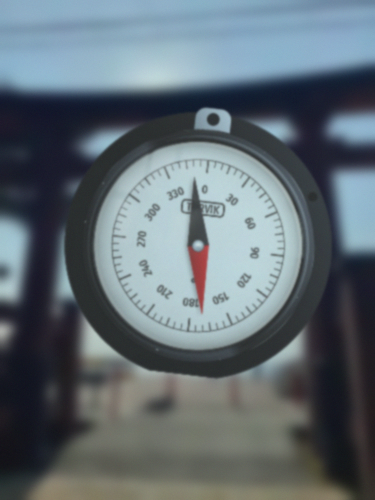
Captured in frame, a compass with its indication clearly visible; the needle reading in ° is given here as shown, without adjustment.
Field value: 170 °
